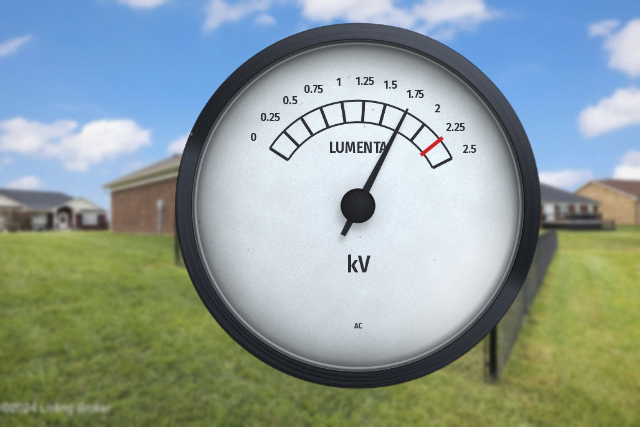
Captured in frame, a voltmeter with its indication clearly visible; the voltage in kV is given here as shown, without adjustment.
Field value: 1.75 kV
